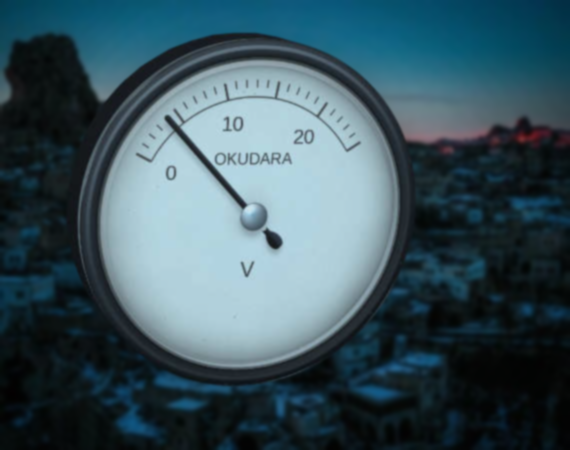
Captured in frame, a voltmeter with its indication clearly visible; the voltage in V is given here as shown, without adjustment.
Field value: 4 V
